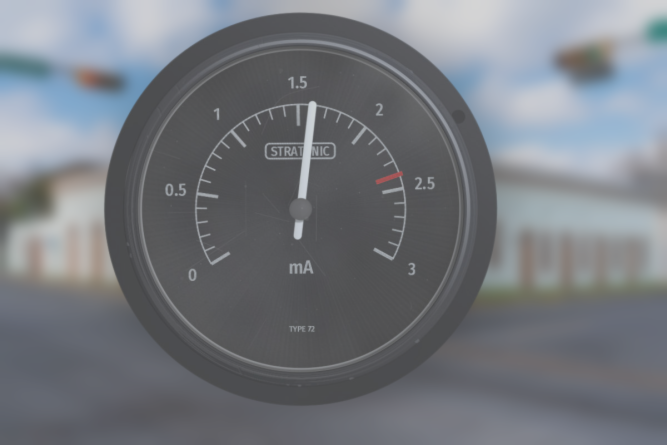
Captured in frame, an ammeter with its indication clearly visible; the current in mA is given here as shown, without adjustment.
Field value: 1.6 mA
